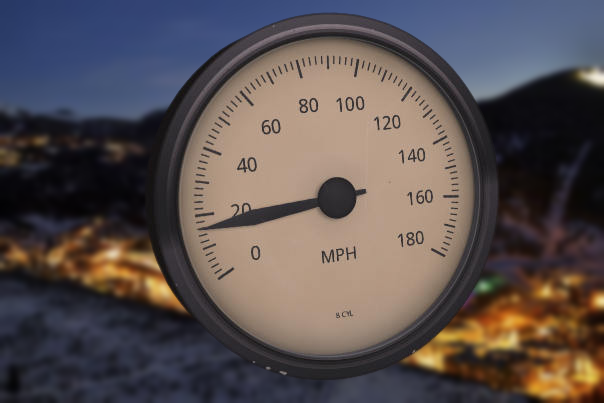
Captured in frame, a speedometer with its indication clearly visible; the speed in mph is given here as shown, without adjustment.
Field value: 16 mph
